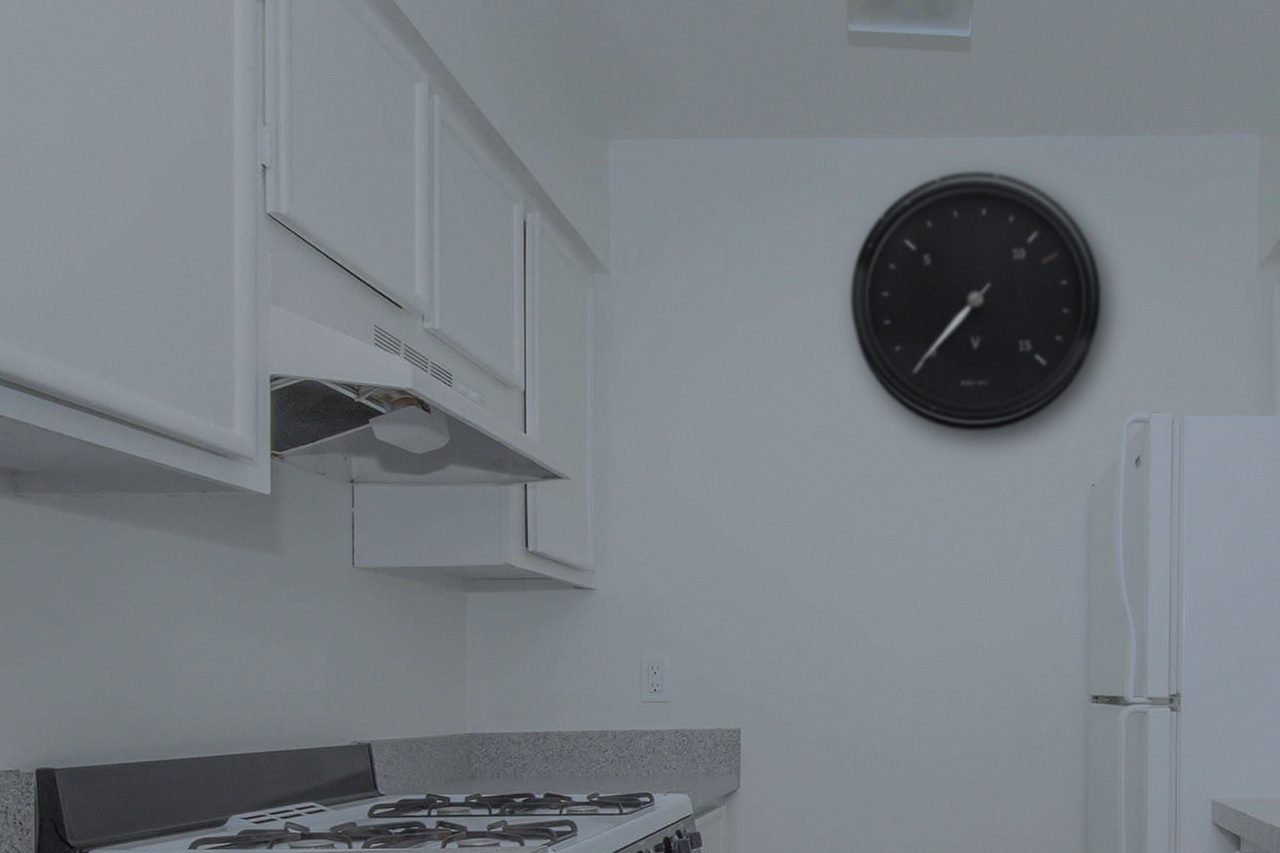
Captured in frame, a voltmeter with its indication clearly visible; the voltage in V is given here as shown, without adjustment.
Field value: 0 V
